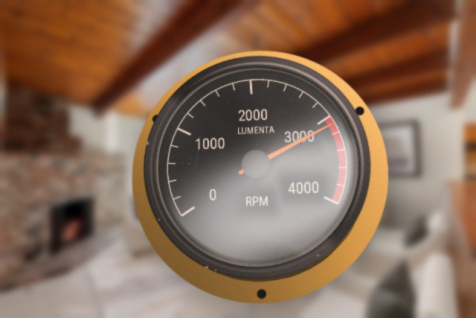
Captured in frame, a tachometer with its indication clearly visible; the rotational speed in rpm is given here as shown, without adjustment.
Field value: 3100 rpm
